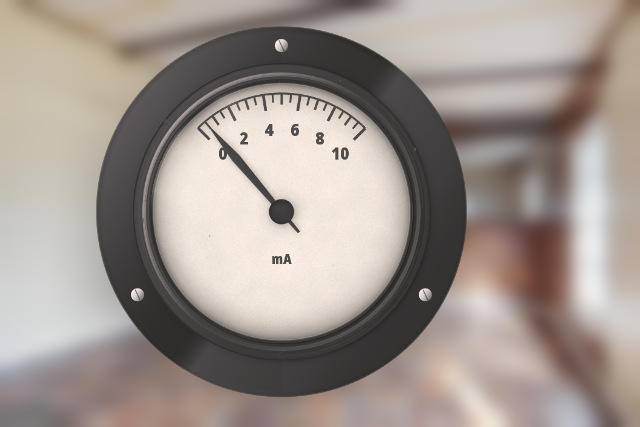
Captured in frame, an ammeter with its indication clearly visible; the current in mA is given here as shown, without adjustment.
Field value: 0.5 mA
